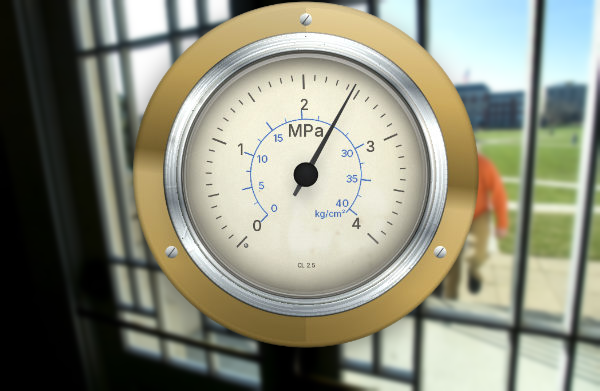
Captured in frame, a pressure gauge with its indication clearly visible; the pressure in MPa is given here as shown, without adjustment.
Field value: 2.45 MPa
